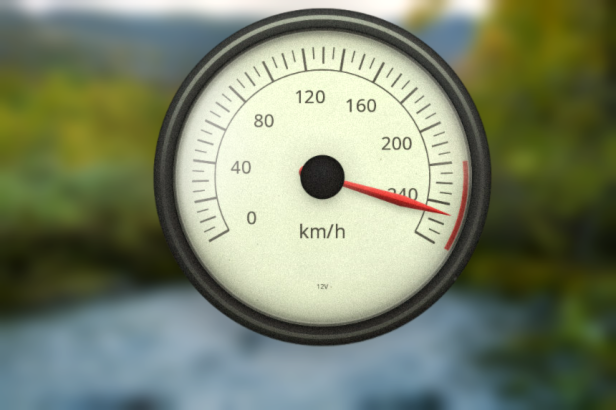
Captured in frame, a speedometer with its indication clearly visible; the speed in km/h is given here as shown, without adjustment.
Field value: 245 km/h
